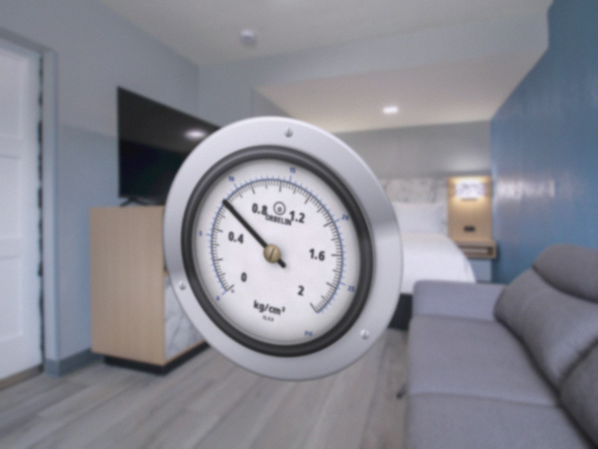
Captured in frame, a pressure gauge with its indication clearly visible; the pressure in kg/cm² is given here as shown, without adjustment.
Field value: 0.6 kg/cm²
